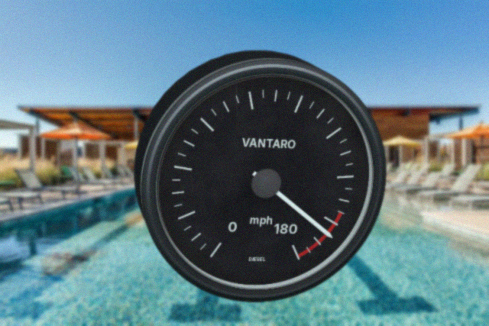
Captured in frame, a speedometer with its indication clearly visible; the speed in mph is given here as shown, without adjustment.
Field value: 165 mph
